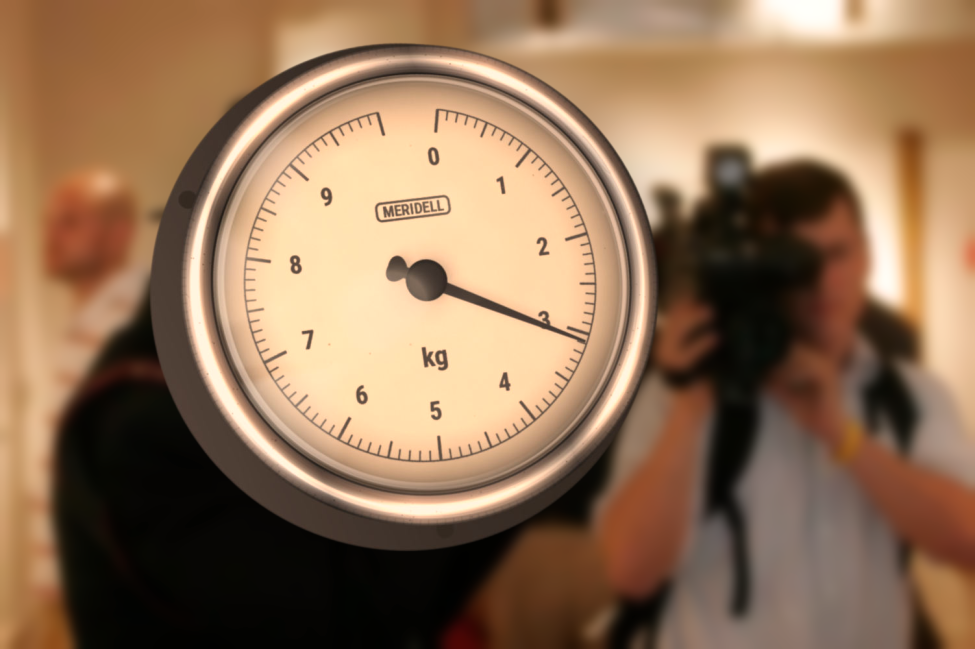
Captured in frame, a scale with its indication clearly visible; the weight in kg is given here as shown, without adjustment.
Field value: 3.1 kg
